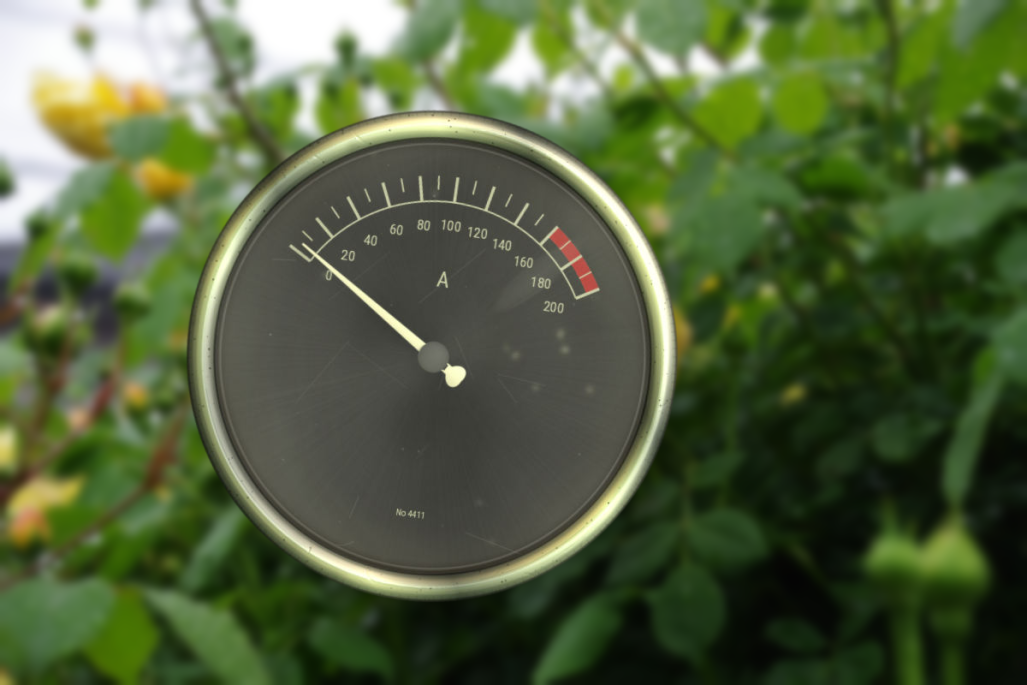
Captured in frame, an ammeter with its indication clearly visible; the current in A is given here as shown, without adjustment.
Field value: 5 A
